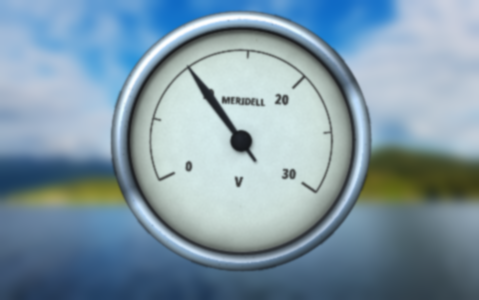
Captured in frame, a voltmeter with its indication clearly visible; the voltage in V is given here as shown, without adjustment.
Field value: 10 V
